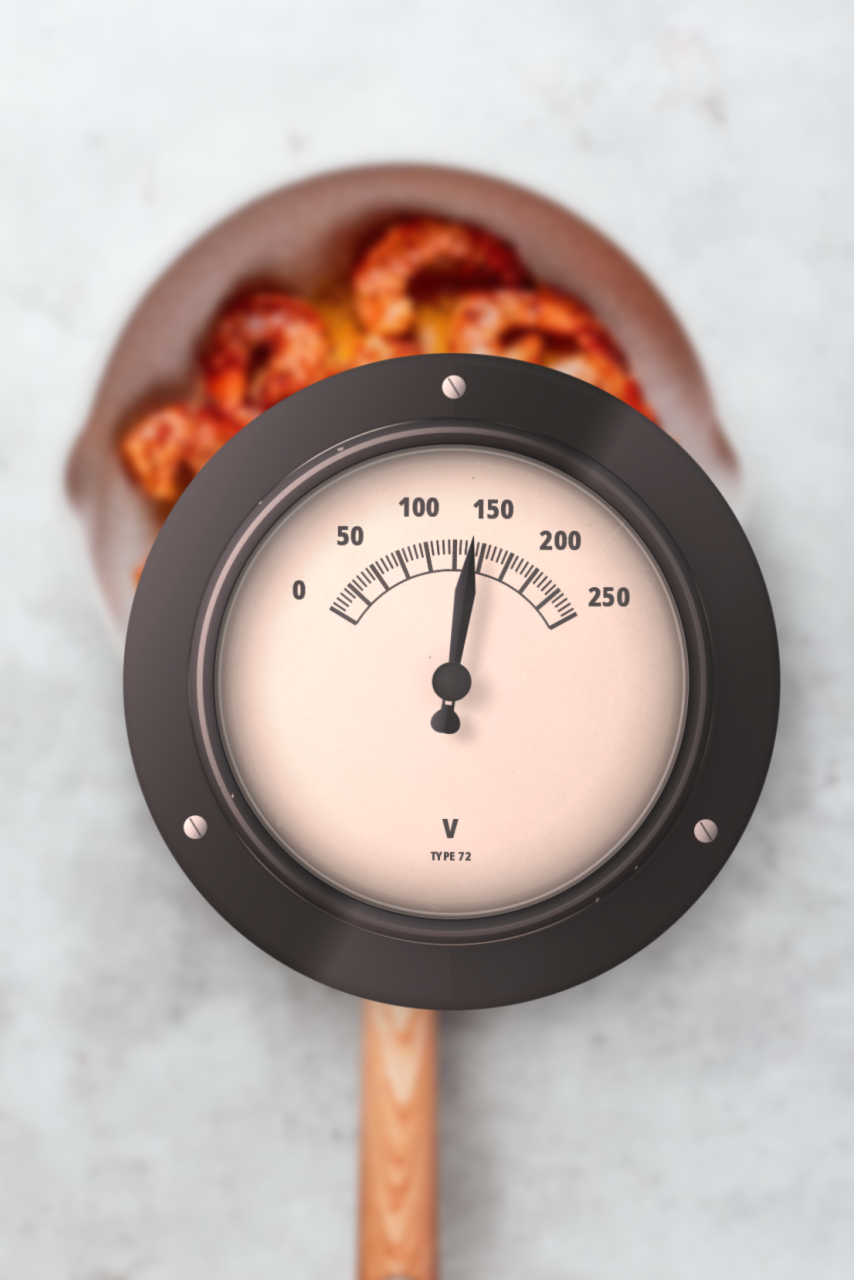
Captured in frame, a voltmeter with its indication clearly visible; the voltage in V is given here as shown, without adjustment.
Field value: 140 V
